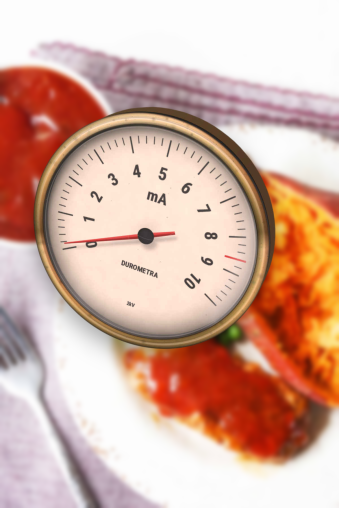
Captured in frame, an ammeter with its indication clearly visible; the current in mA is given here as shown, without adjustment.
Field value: 0.2 mA
